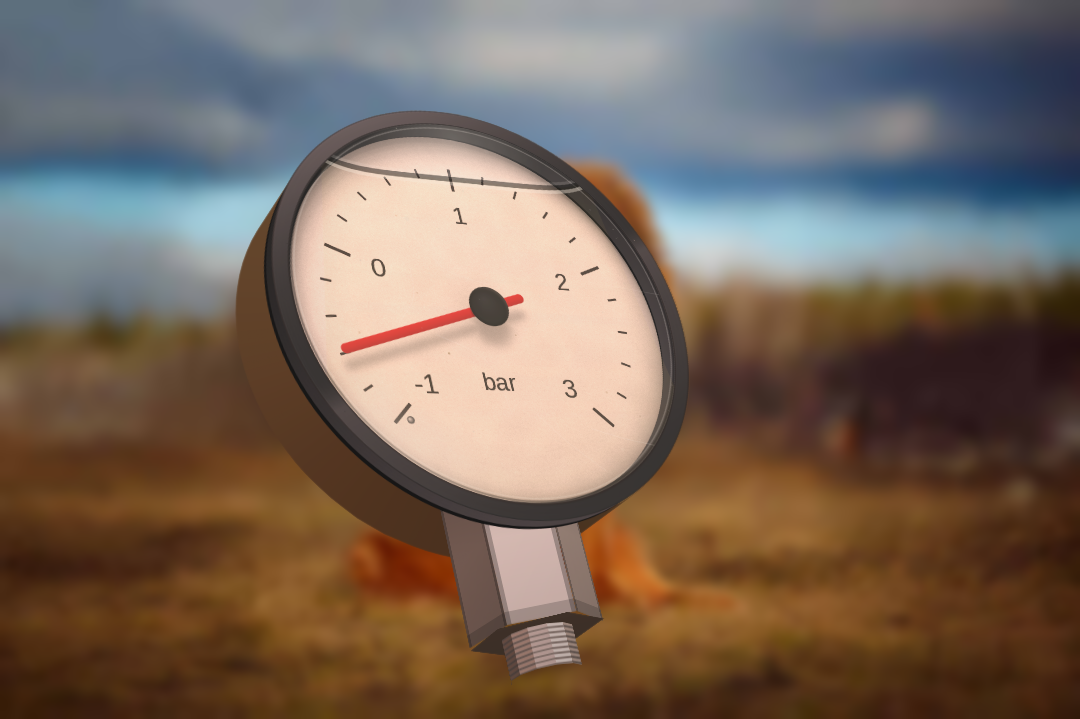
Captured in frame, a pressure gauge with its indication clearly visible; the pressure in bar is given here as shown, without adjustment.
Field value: -0.6 bar
